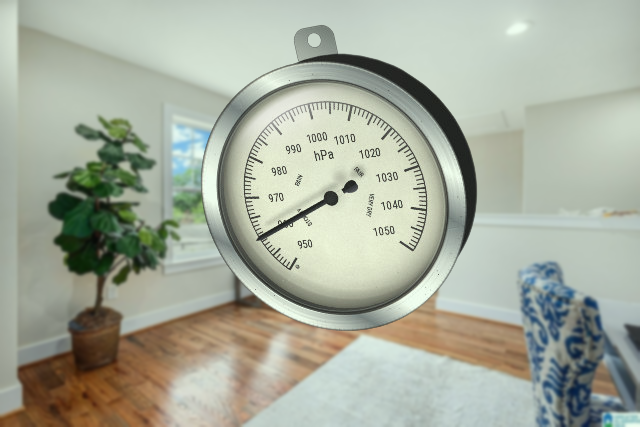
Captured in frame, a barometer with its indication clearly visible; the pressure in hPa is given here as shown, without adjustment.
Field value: 960 hPa
